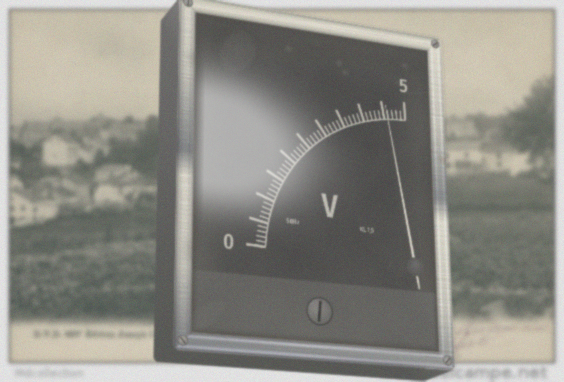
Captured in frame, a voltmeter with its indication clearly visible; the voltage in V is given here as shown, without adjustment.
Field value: 4.5 V
